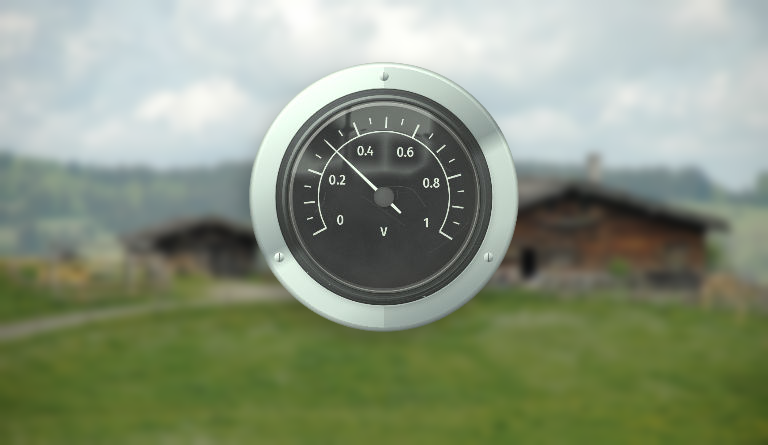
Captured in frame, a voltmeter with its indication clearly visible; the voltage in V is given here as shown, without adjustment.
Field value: 0.3 V
